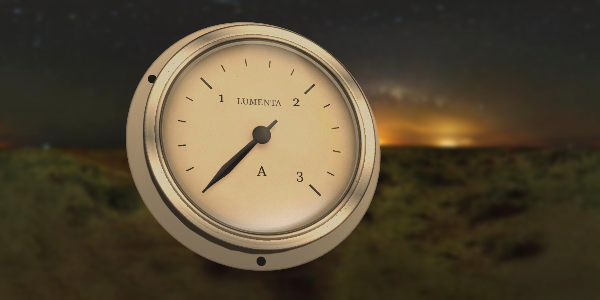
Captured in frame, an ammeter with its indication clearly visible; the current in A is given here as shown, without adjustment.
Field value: 0 A
